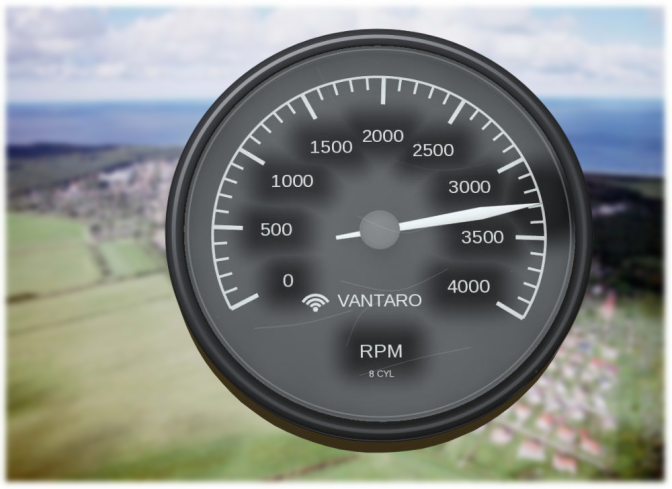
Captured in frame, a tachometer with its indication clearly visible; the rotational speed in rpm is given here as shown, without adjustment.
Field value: 3300 rpm
